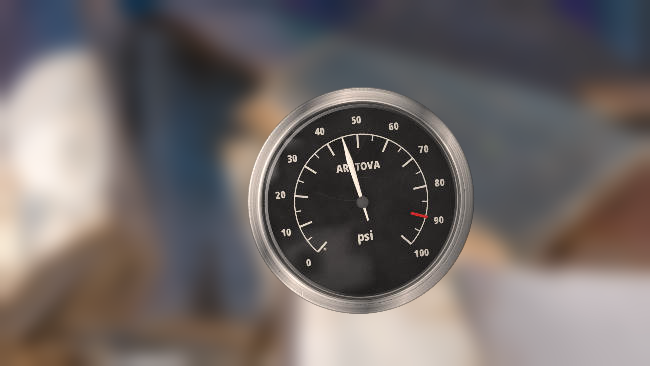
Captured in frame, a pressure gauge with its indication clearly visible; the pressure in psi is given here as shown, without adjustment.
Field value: 45 psi
